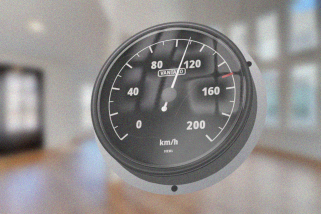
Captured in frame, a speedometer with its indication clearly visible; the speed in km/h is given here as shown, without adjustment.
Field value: 110 km/h
